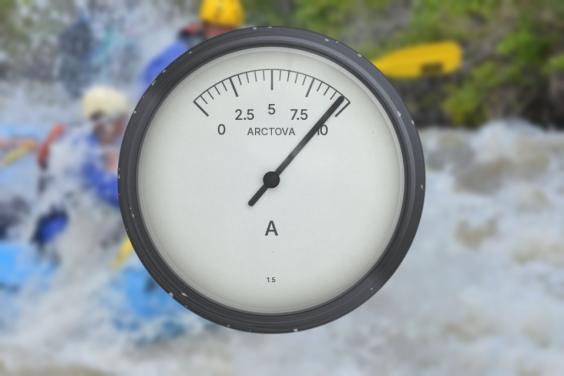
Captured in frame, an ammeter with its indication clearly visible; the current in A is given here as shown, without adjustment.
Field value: 9.5 A
